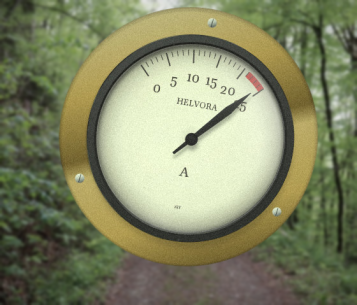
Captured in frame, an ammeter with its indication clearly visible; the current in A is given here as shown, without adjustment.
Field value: 24 A
